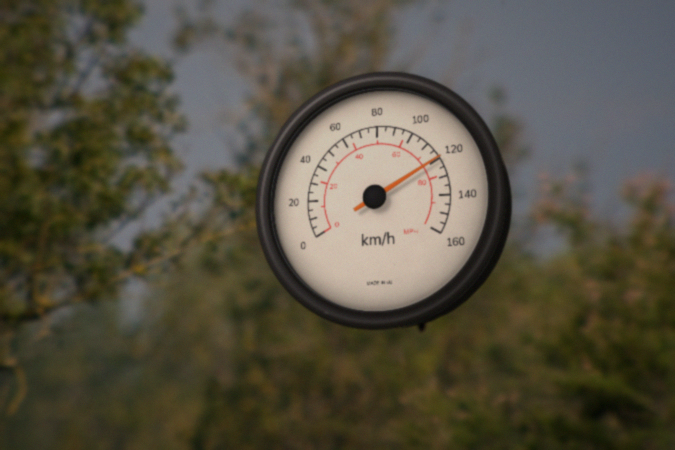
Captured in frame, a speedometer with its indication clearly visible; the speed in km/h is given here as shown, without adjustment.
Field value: 120 km/h
